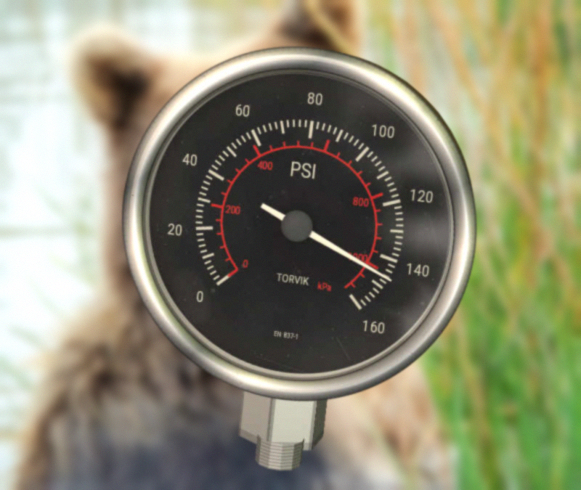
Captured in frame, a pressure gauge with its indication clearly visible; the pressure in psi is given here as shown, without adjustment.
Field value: 146 psi
